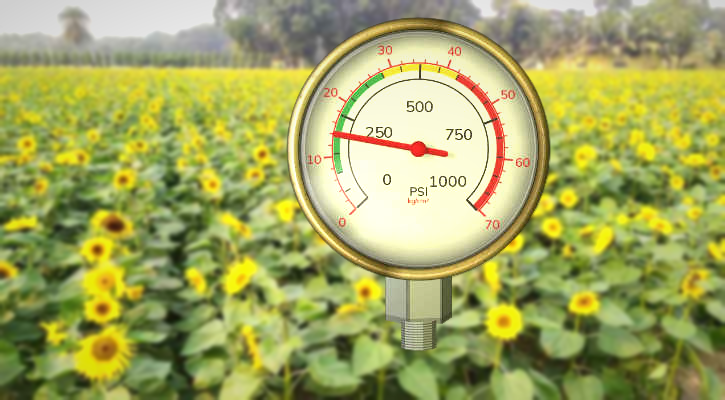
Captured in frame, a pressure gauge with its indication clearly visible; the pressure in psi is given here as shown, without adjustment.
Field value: 200 psi
